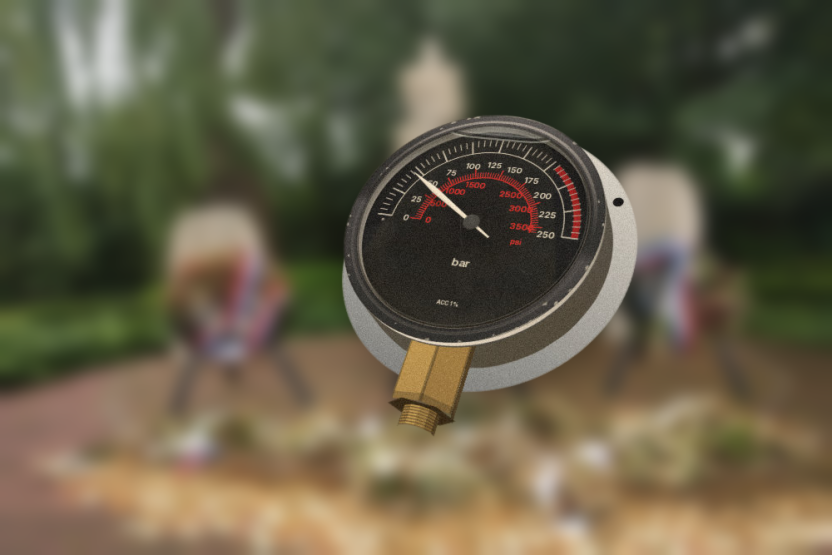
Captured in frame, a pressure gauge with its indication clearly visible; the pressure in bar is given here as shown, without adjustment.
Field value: 45 bar
